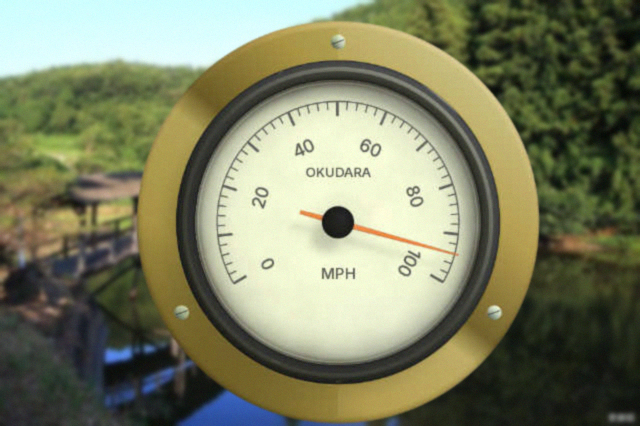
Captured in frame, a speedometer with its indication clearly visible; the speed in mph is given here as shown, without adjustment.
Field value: 94 mph
